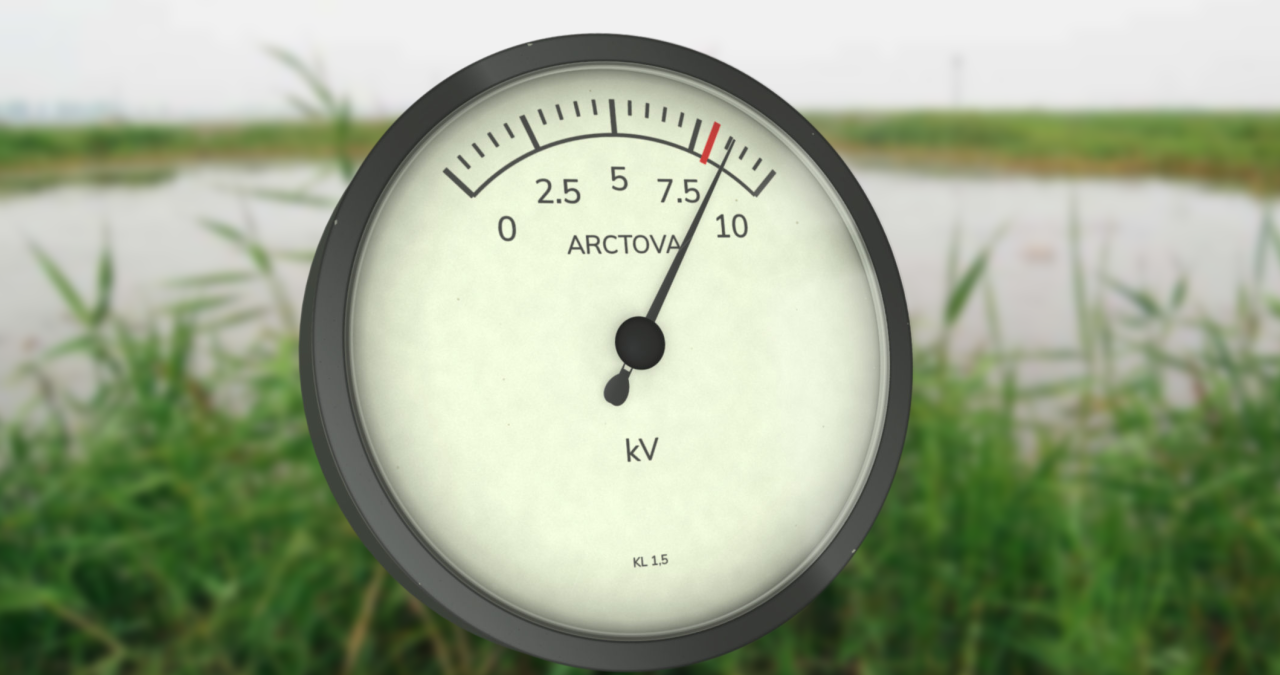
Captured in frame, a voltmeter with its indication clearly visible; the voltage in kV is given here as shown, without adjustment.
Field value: 8.5 kV
